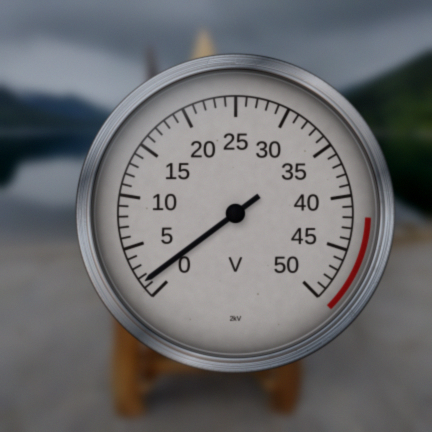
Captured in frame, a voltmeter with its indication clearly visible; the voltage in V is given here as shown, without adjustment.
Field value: 1.5 V
